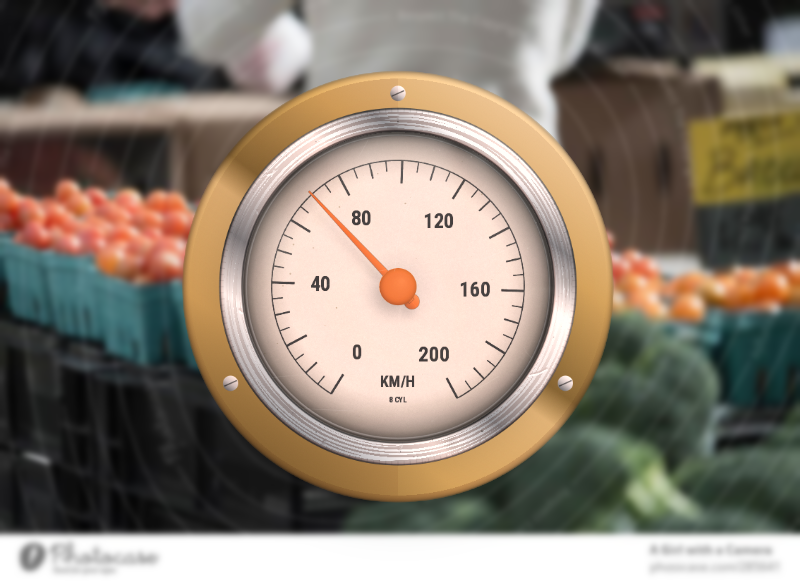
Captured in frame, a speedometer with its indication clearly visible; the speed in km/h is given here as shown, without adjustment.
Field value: 70 km/h
